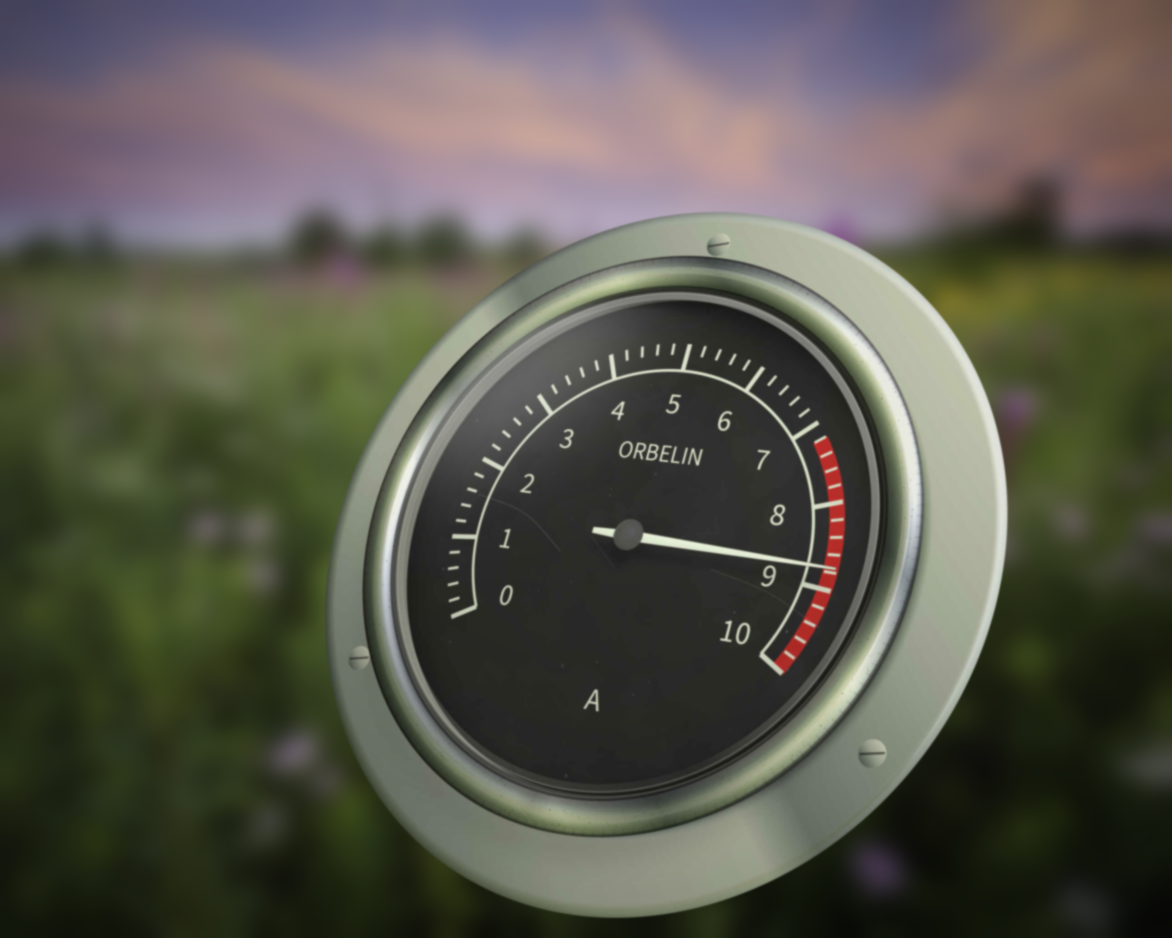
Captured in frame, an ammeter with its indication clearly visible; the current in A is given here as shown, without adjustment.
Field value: 8.8 A
